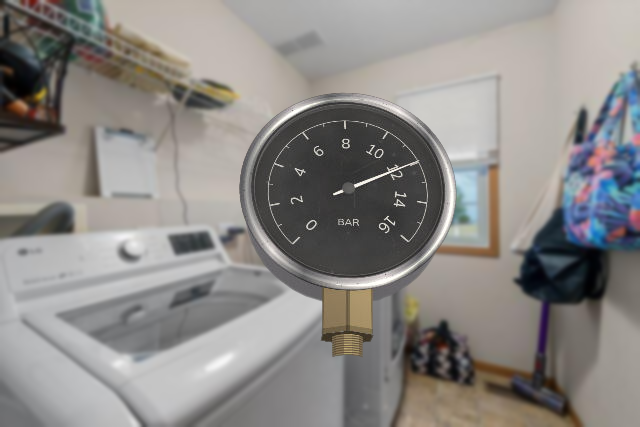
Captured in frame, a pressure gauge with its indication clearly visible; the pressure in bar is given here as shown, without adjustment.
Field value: 12 bar
